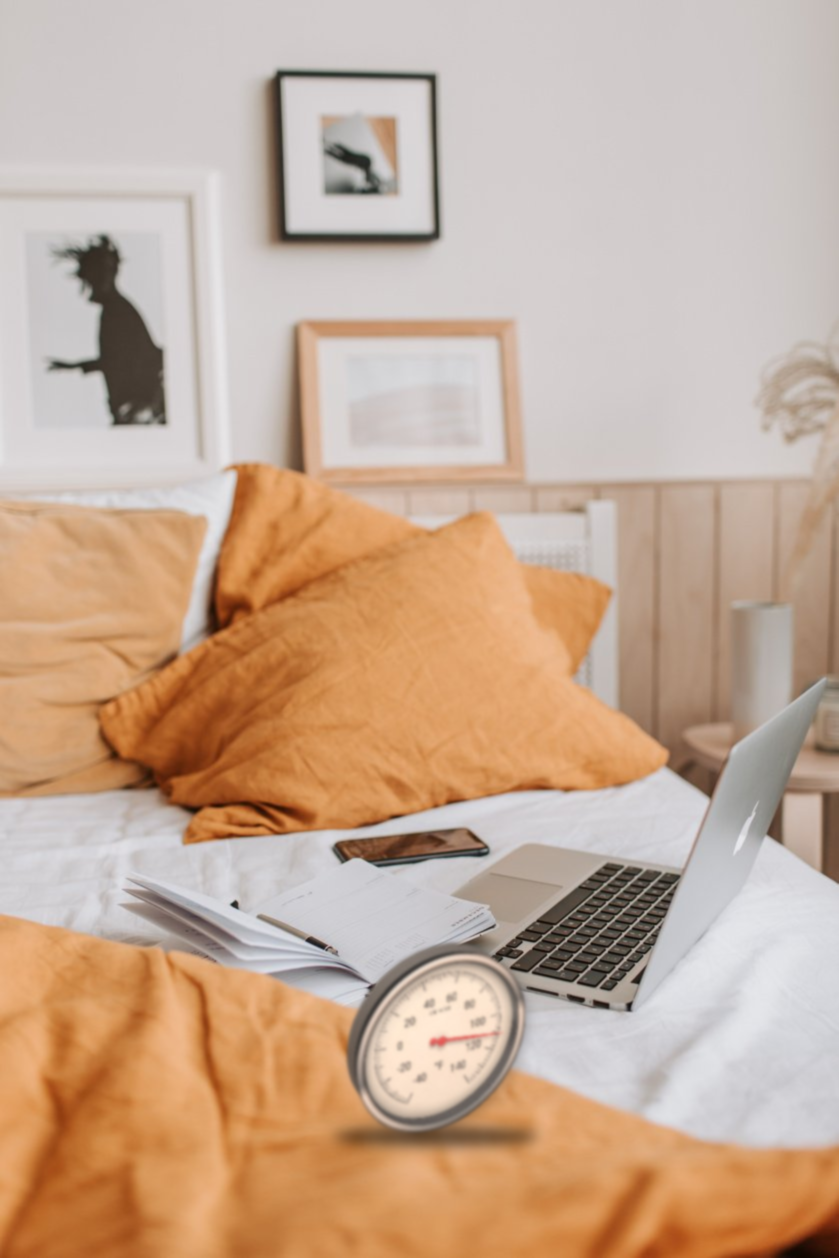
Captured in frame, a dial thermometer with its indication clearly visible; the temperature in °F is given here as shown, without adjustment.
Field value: 110 °F
